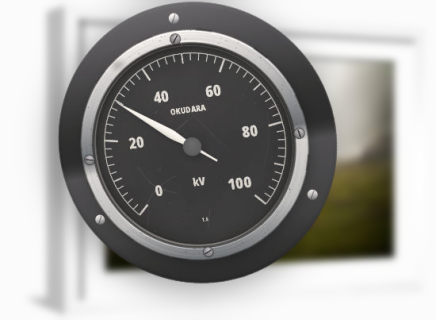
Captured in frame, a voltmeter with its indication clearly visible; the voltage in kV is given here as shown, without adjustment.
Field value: 30 kV
